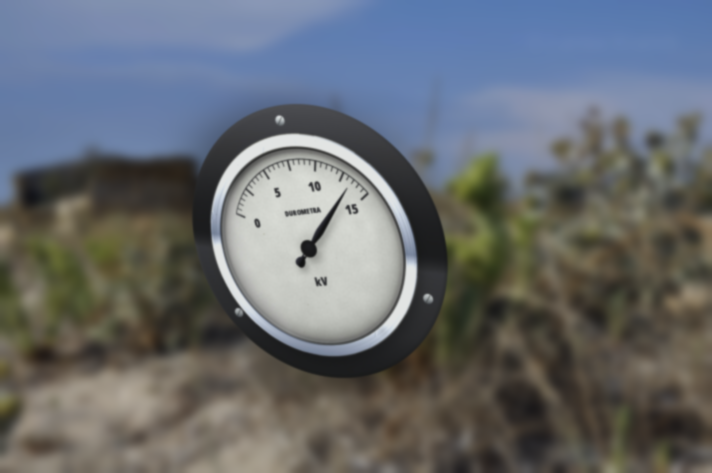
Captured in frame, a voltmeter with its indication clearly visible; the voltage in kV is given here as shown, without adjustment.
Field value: 13.5 kV
